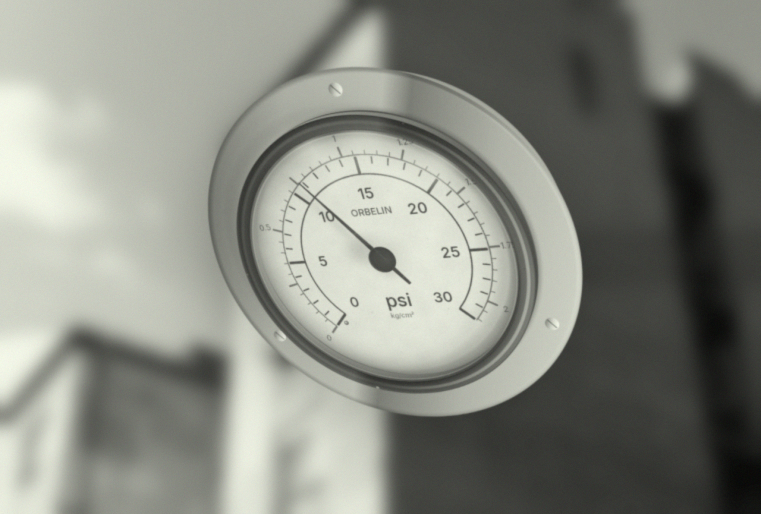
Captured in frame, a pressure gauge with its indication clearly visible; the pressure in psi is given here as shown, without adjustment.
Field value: 11 psi
